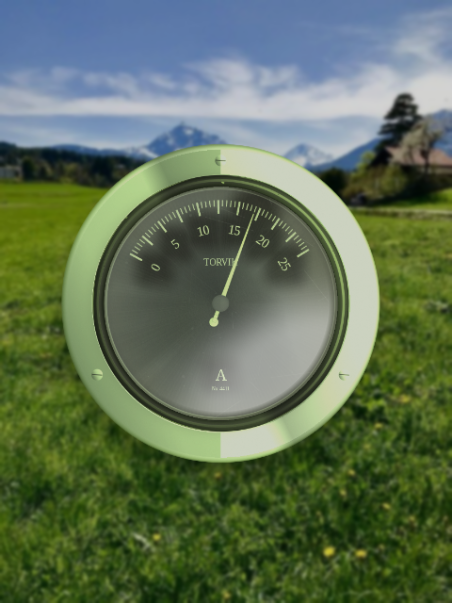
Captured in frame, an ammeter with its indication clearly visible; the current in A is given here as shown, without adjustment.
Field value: 17 A
